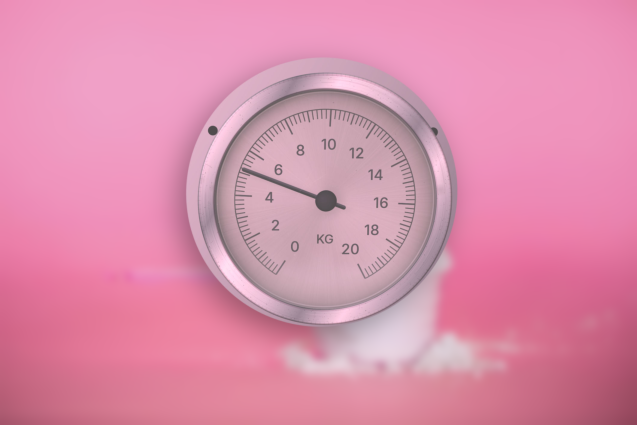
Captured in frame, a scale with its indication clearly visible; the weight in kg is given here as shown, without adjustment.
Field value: 5.2 kg
